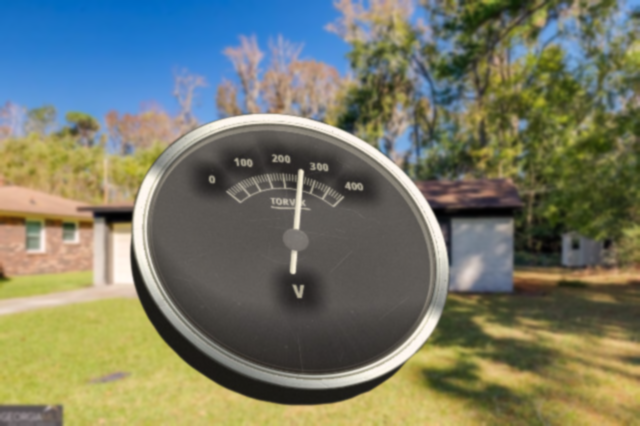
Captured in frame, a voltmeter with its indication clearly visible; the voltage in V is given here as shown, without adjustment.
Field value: 250 V
